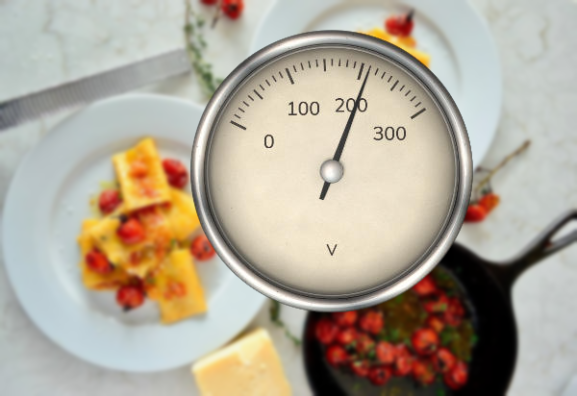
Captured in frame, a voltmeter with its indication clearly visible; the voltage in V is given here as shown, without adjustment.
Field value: 210 V
